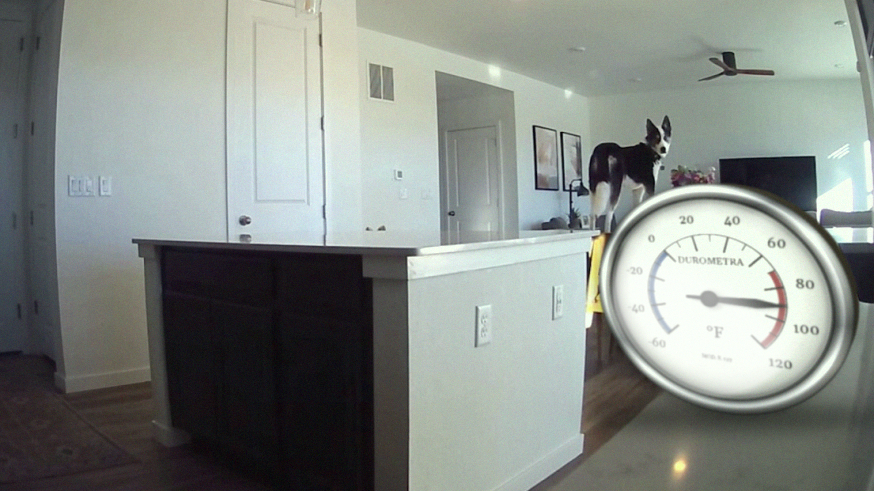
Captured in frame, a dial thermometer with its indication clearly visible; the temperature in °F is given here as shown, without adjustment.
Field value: 90 °F
